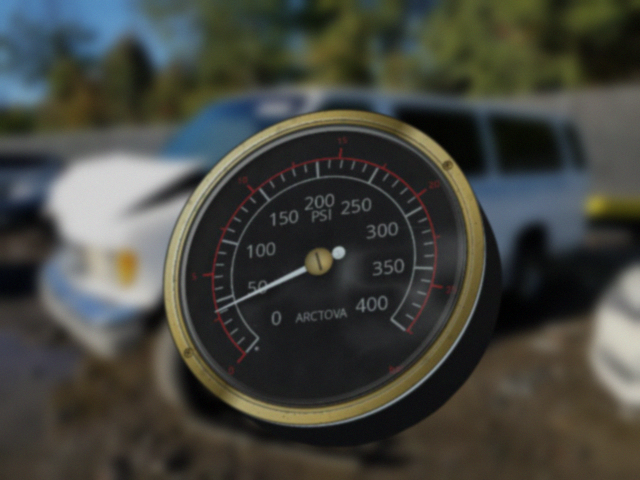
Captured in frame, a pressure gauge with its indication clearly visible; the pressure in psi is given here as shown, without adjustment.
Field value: 40 psi
